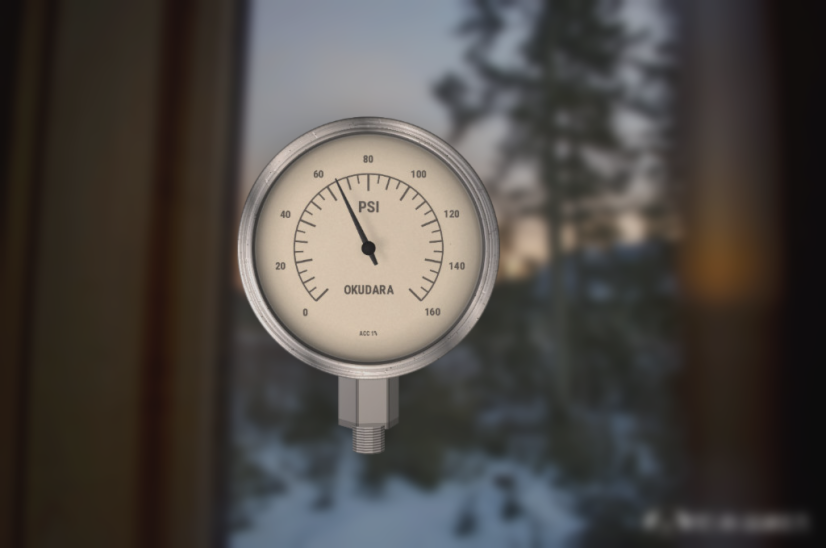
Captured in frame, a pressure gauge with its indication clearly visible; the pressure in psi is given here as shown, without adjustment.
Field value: 65 psi
